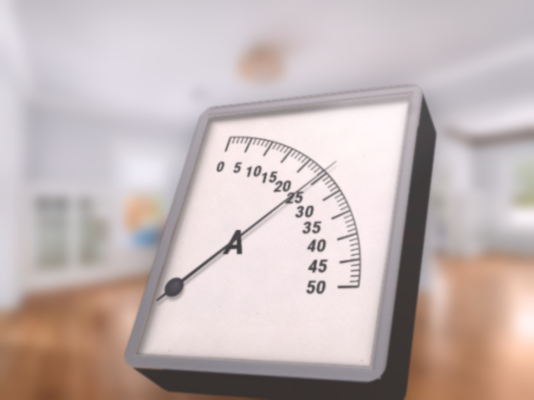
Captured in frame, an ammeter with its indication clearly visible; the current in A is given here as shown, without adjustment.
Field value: 25 A
